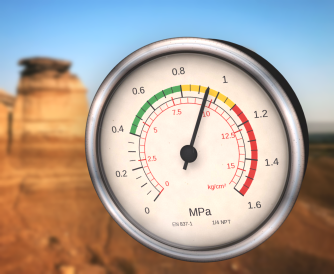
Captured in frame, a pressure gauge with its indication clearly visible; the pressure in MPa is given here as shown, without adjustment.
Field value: 0.95 MPa
